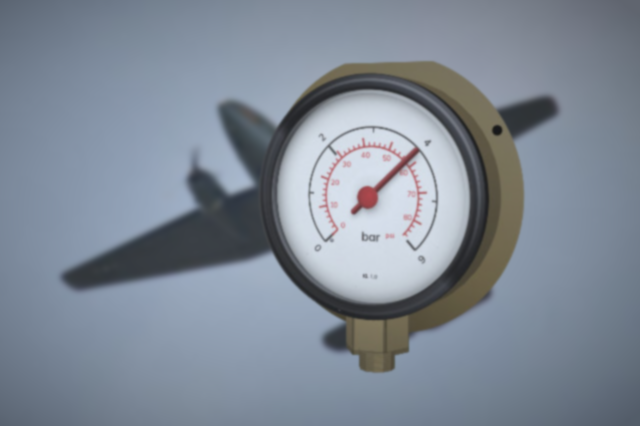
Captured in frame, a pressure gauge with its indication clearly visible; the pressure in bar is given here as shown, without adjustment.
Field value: 4 bar
